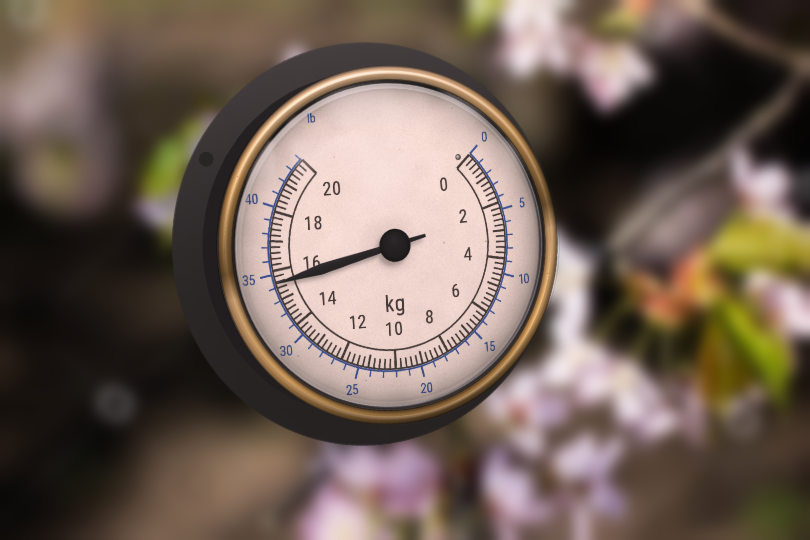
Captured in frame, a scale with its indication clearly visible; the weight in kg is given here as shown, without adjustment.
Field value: 15.6 kg
